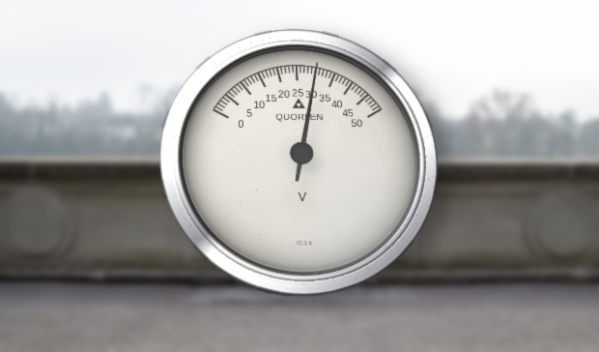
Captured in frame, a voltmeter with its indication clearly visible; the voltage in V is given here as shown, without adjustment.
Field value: 30 V
